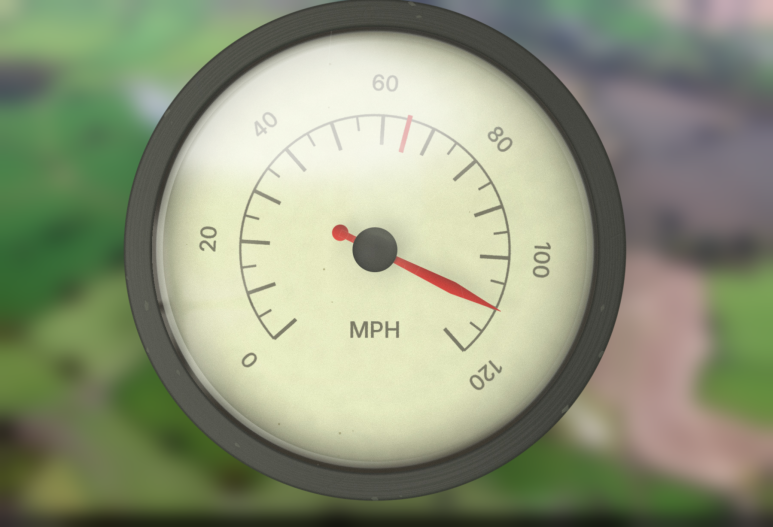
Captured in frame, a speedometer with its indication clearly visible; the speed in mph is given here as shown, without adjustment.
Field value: 110 mph
